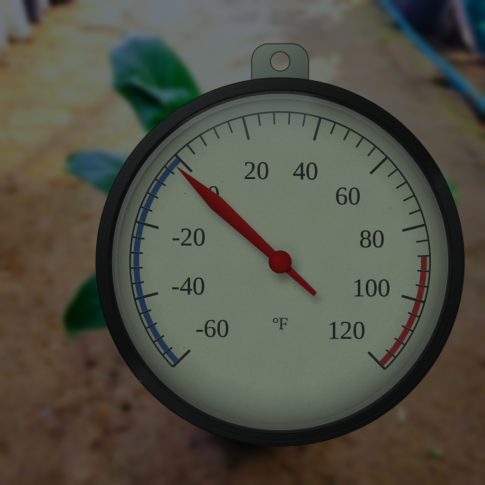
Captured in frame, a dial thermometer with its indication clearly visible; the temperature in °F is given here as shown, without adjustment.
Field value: -2 °F
